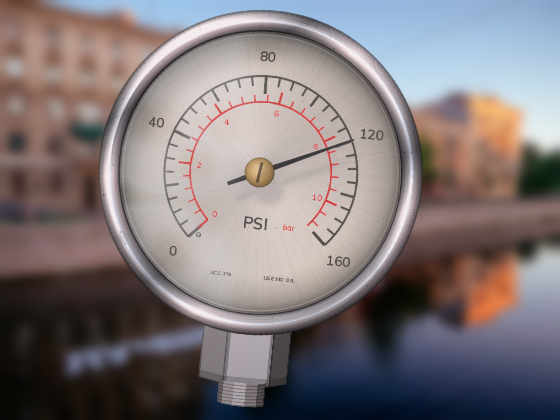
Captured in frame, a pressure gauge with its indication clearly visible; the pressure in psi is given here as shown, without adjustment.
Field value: 120 psi
